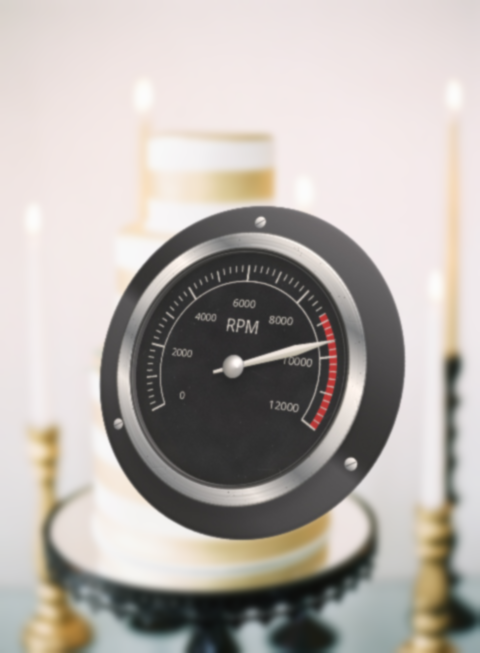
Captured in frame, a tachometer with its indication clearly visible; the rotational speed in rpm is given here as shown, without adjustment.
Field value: 9600 rpm
